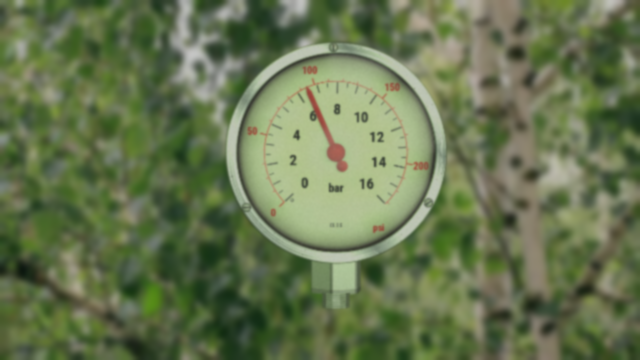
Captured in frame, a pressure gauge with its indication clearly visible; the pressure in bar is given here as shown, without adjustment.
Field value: 6.5 bar
